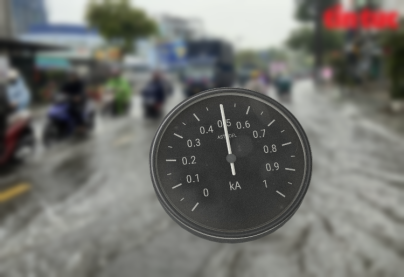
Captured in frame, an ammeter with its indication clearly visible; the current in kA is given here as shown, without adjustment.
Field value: 0.5 kA
